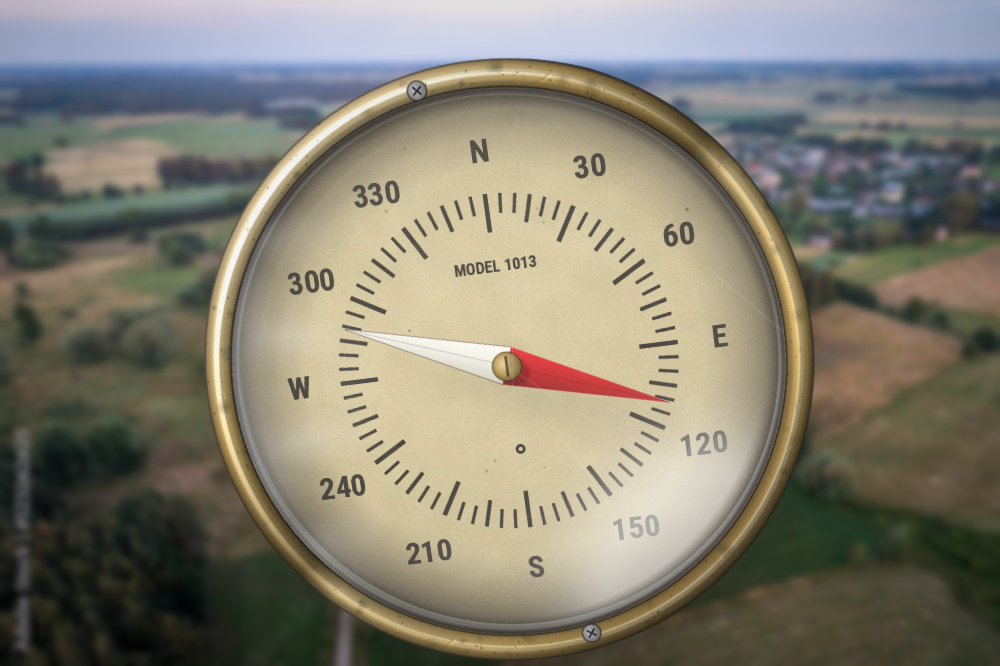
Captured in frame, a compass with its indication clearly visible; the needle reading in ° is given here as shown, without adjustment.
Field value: 110 °
